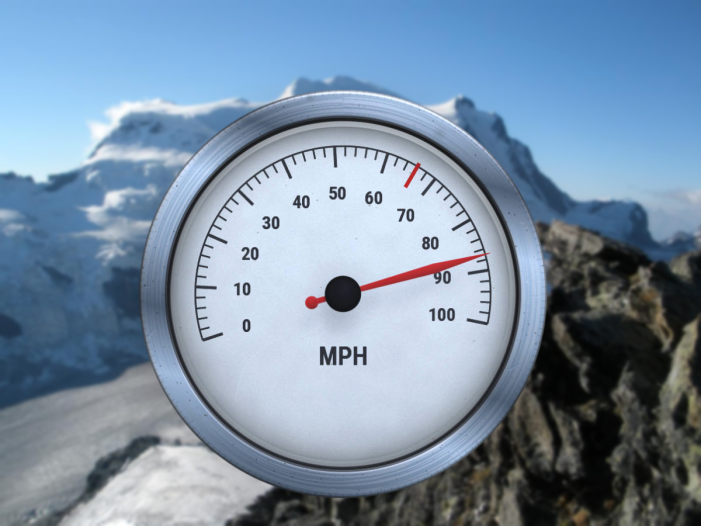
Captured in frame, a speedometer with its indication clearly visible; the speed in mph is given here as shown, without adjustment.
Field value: 87 mph
